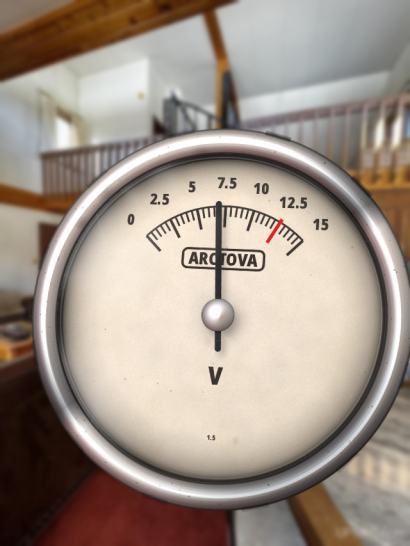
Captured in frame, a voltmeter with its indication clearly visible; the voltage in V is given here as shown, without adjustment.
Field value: 7 V
